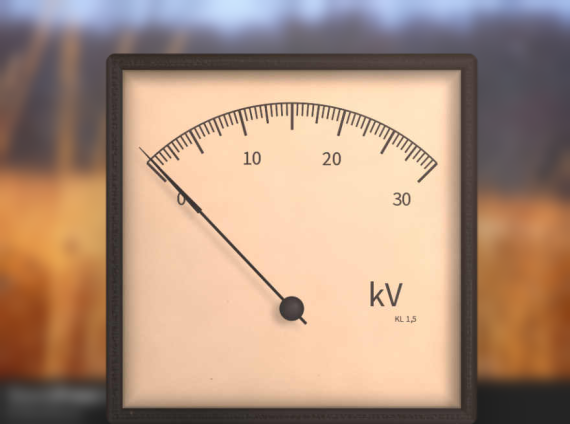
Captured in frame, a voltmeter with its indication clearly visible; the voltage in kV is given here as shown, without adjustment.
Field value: 0.5 kV
